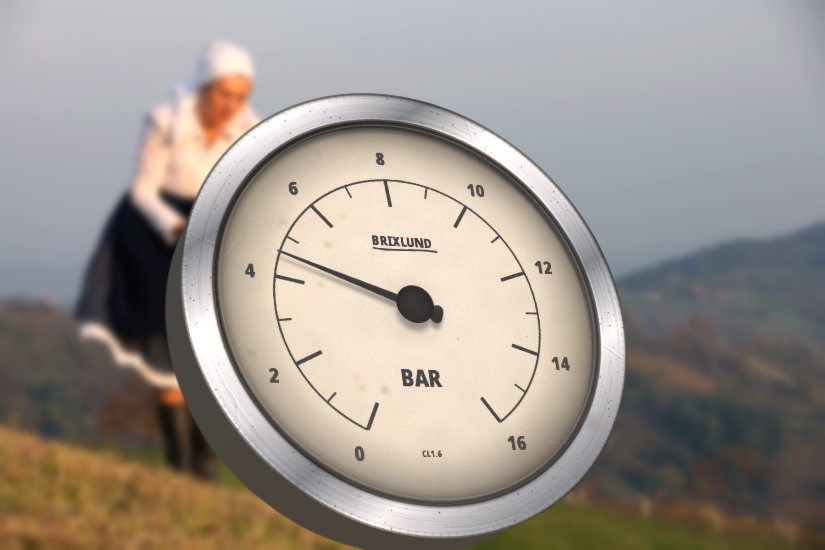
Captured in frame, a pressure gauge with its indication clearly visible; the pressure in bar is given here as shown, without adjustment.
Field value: 4.5 bar
